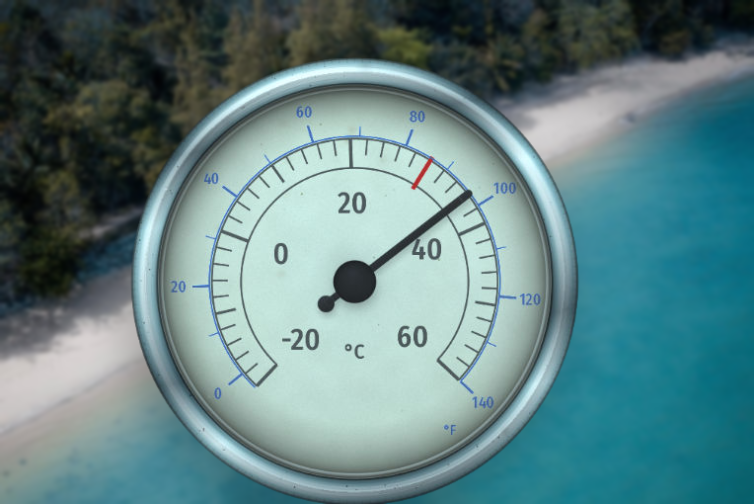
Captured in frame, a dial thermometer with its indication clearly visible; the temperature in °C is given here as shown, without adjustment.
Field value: 36 °C
